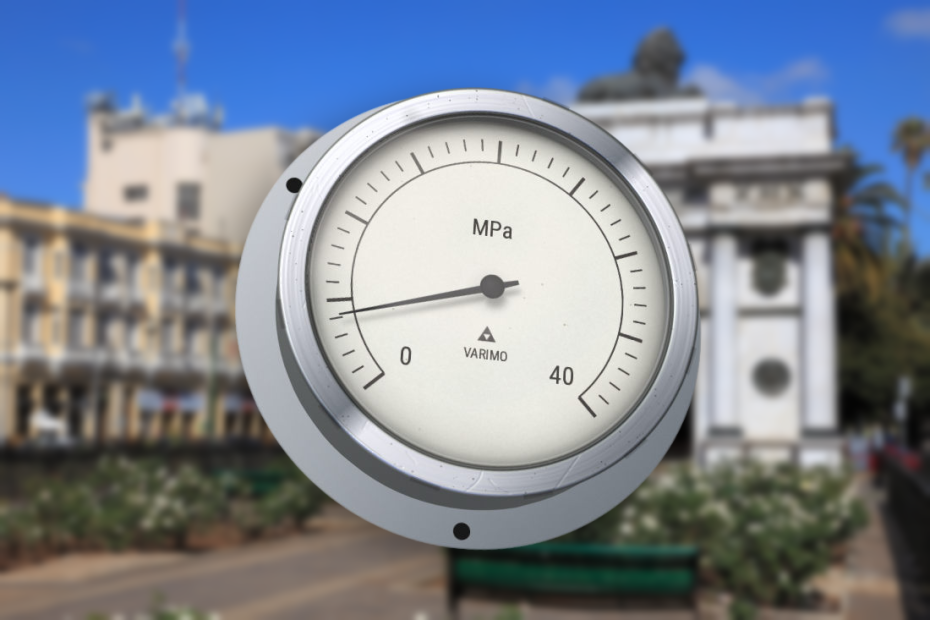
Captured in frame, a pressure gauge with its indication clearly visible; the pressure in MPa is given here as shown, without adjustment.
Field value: 4 MPa
